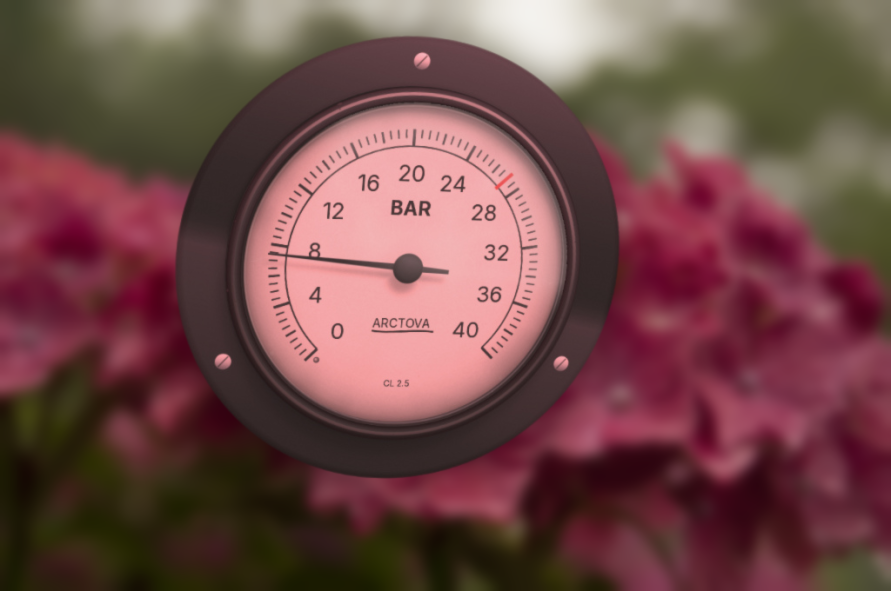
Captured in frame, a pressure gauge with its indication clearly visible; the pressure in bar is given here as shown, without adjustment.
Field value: 7.5 bar
